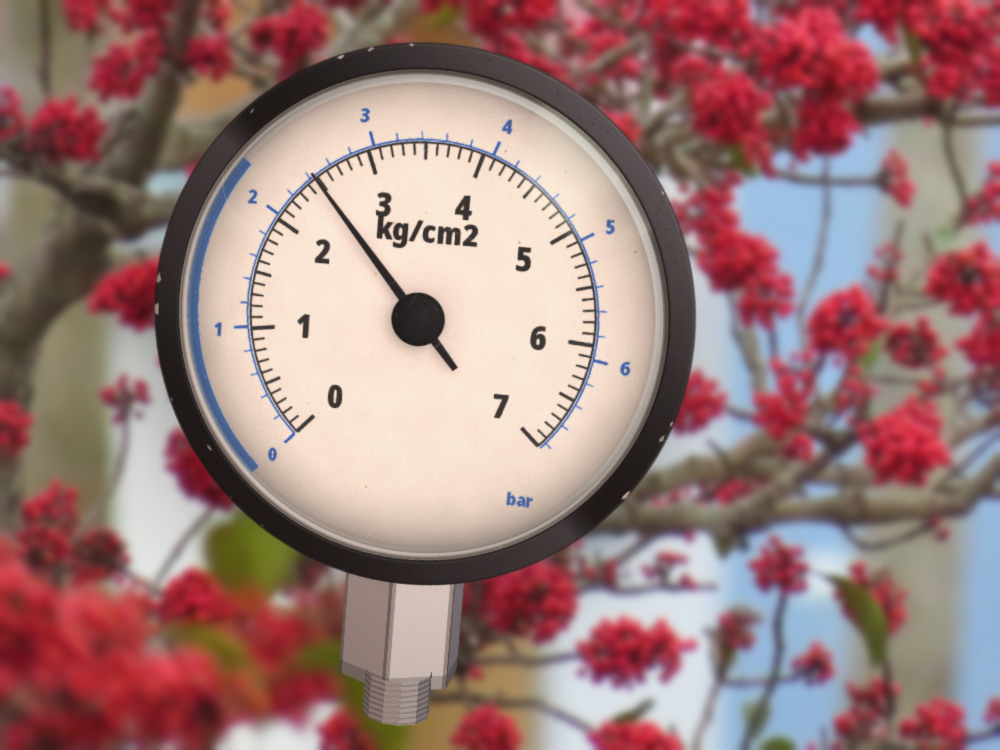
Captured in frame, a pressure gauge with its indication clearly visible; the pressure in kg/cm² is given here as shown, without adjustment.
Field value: 2.5 kg/cm²
